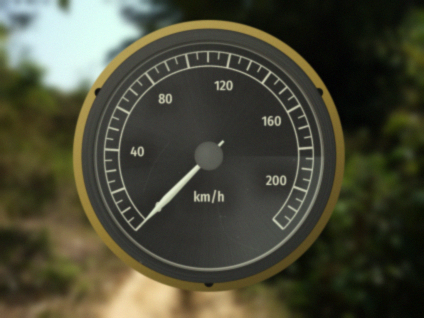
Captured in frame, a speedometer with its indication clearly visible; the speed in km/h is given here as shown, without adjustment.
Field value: 0 km/h
